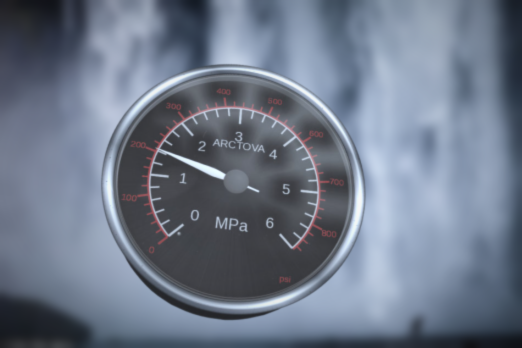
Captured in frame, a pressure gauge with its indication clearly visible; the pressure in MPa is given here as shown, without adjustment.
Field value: 1.4 MPa
